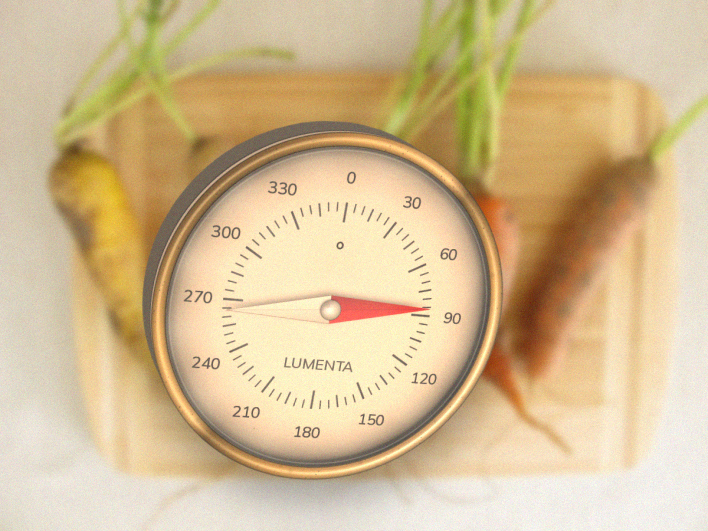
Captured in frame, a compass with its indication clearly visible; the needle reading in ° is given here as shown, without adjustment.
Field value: 85 °
